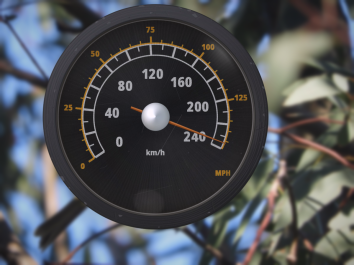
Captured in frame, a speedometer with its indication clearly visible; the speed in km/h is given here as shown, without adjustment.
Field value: 235 km/h
